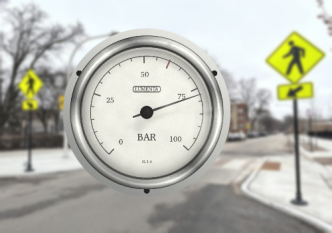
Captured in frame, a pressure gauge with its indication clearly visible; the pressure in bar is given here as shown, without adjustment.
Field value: 77.5 bar
